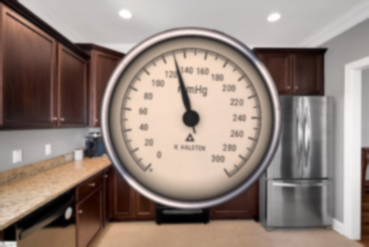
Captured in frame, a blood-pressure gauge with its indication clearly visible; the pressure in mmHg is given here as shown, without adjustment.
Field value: 130 mmHg
